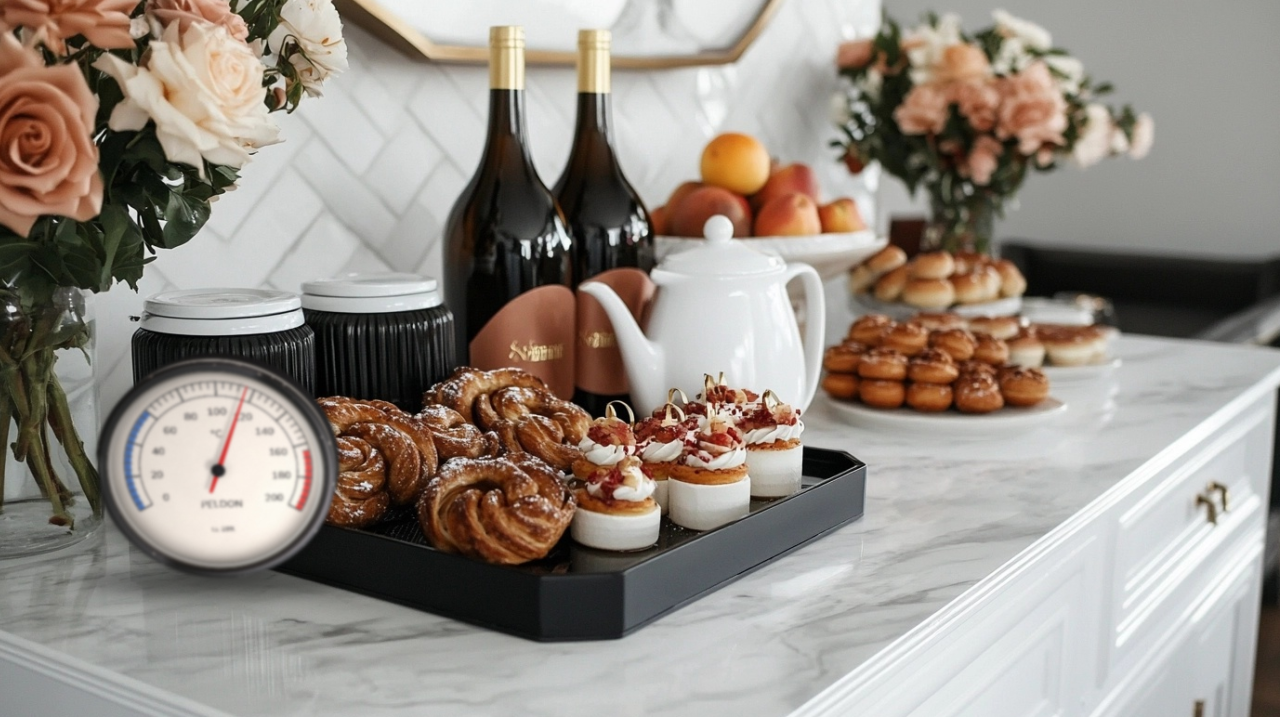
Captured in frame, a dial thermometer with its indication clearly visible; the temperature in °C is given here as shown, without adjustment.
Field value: 116 °C
